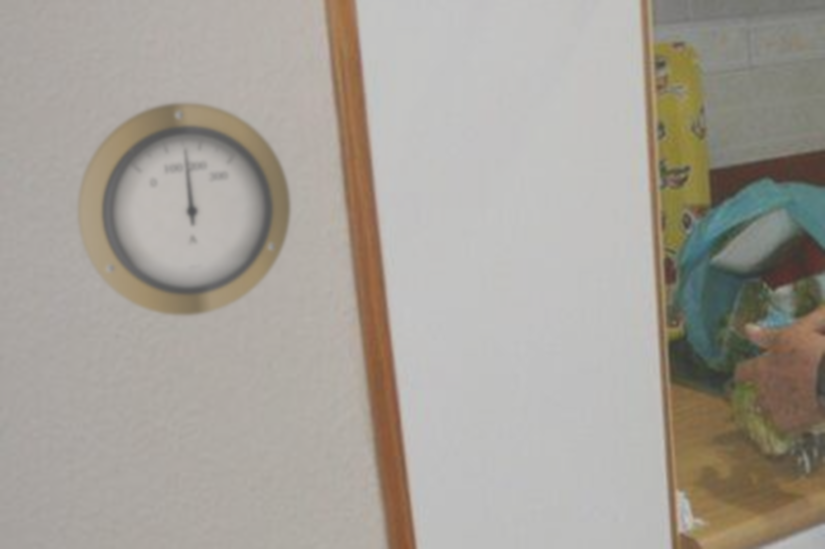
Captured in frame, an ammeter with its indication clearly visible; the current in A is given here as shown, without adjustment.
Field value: 150 A
